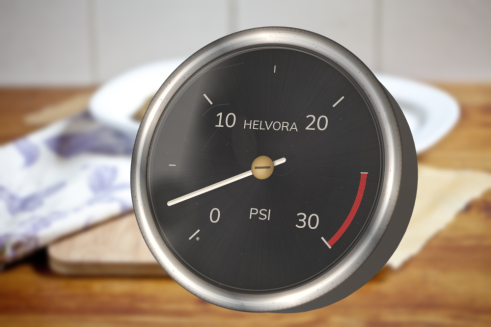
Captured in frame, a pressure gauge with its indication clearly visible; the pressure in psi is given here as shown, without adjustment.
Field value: 2.5 psi
